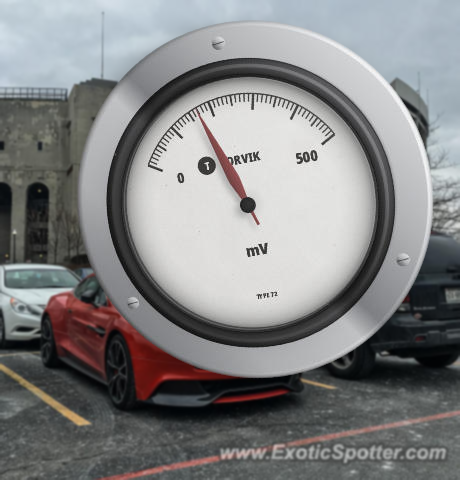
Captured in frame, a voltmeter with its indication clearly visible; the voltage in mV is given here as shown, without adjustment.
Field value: 170 mV
